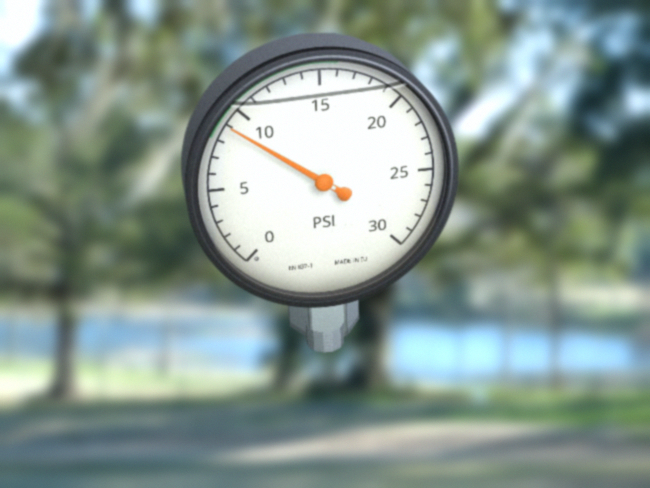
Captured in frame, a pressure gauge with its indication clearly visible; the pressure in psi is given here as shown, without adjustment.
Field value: 9 psi
